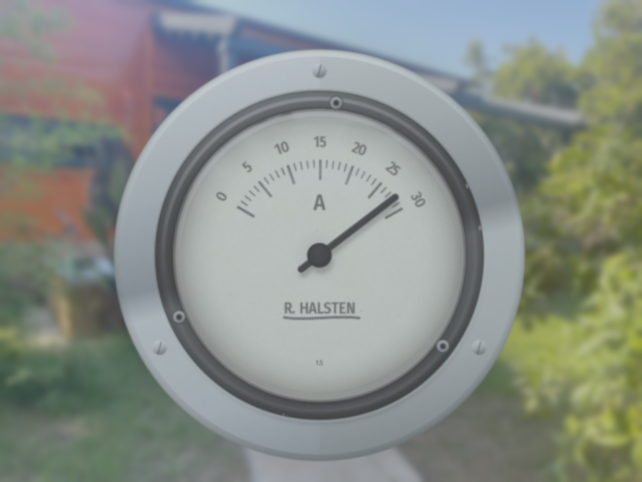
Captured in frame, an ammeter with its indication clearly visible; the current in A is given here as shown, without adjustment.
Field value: 28 A
